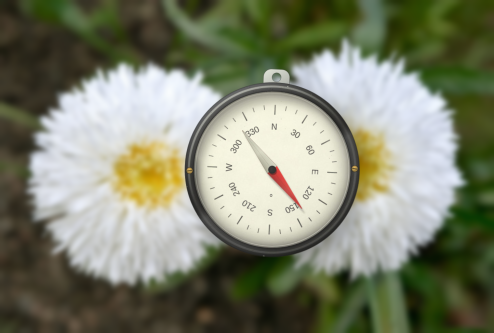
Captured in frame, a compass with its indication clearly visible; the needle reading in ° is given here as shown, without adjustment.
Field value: 140 °
